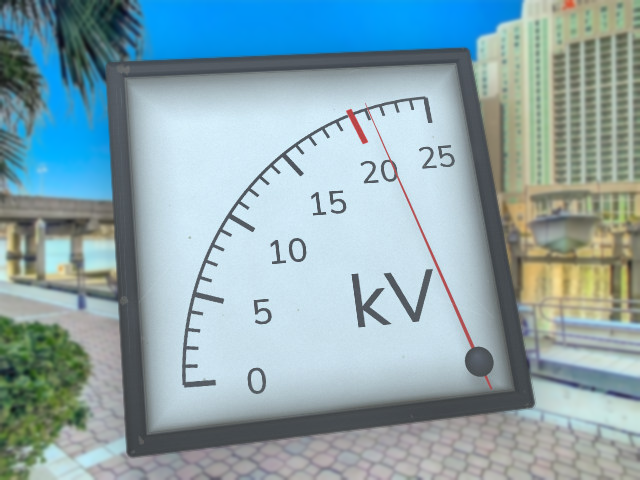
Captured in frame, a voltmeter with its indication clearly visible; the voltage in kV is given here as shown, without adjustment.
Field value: 21 kV
